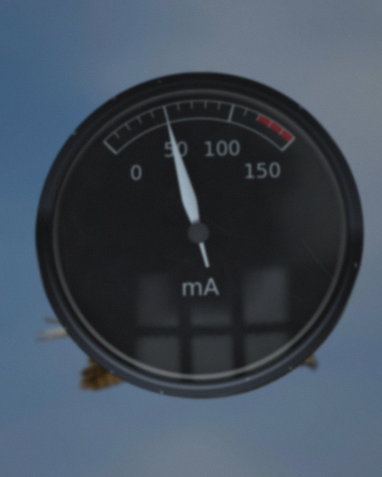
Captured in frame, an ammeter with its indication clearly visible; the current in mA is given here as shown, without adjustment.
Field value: 50 mA
